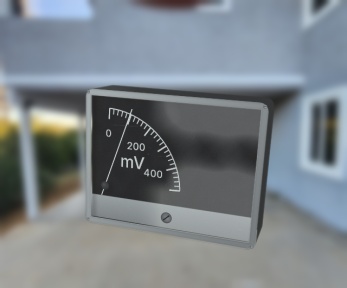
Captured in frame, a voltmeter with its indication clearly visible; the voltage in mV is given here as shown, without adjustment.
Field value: 100 mV
